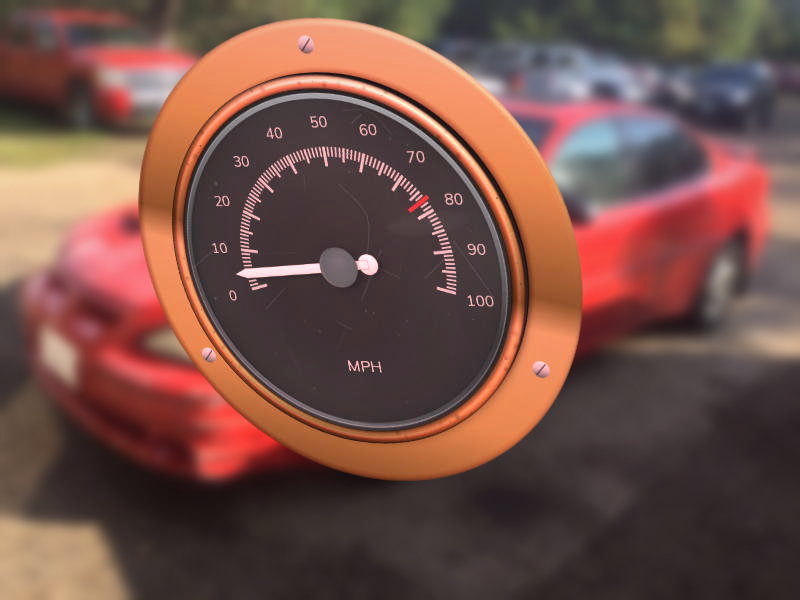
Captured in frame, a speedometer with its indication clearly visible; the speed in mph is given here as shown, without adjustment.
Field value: 5 mph
